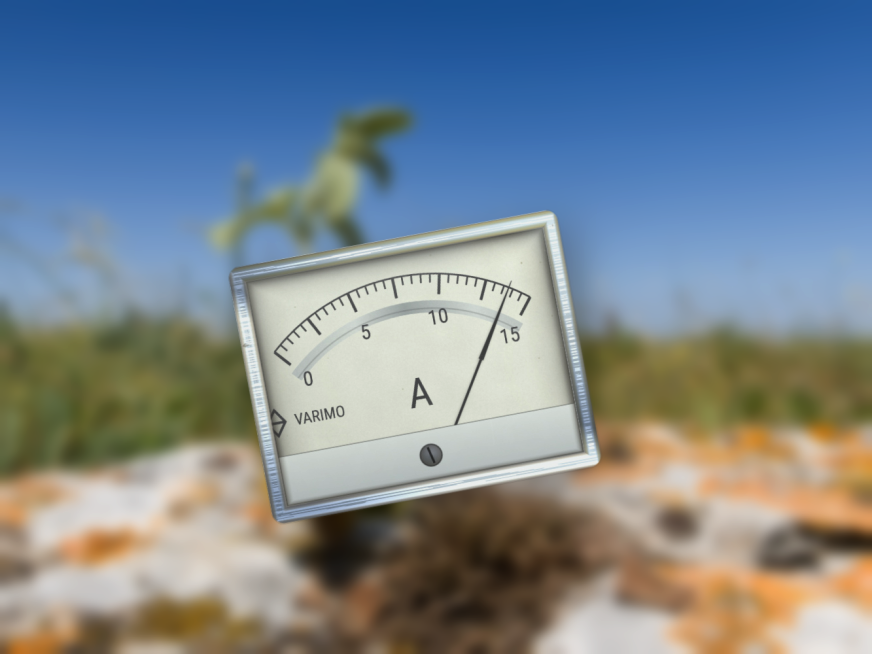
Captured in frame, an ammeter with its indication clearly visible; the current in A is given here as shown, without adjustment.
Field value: 13.75 A
